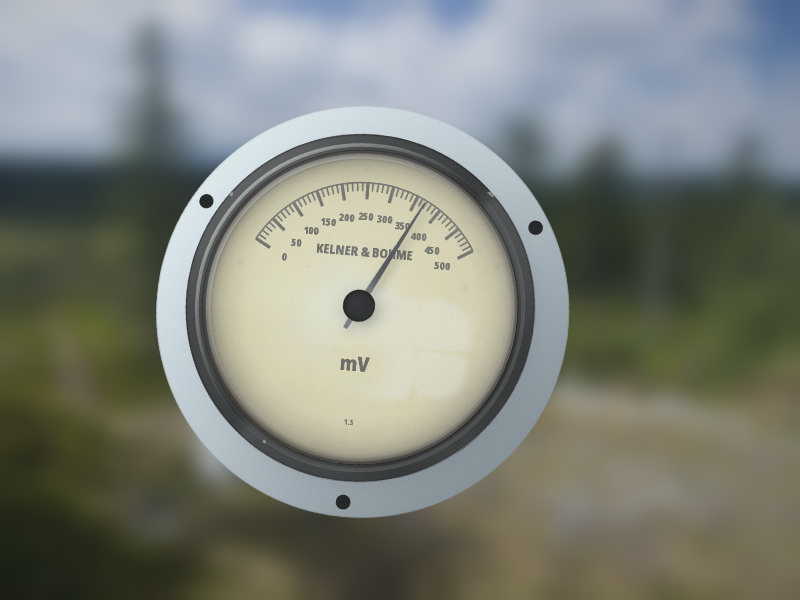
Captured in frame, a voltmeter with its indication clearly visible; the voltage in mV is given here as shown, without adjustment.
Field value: 370 mV
